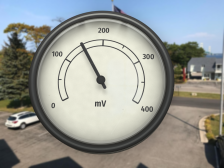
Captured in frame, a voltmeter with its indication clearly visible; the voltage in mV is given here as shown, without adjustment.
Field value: 150 mV
